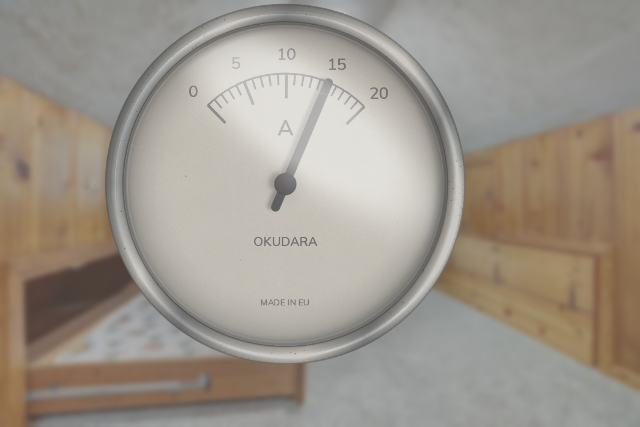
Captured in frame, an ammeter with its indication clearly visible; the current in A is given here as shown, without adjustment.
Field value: 15 A
